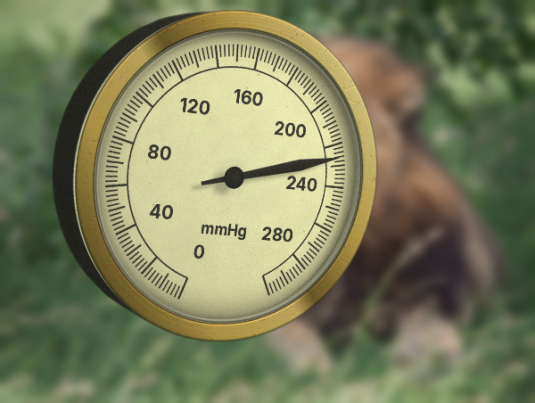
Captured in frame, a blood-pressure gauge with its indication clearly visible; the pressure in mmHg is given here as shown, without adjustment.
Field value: 226 mmHg
